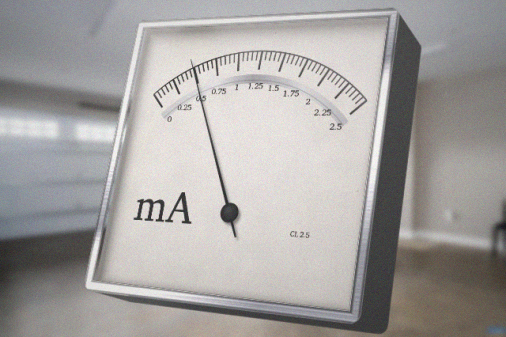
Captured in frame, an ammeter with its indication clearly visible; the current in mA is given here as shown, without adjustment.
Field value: 0.5 mA
